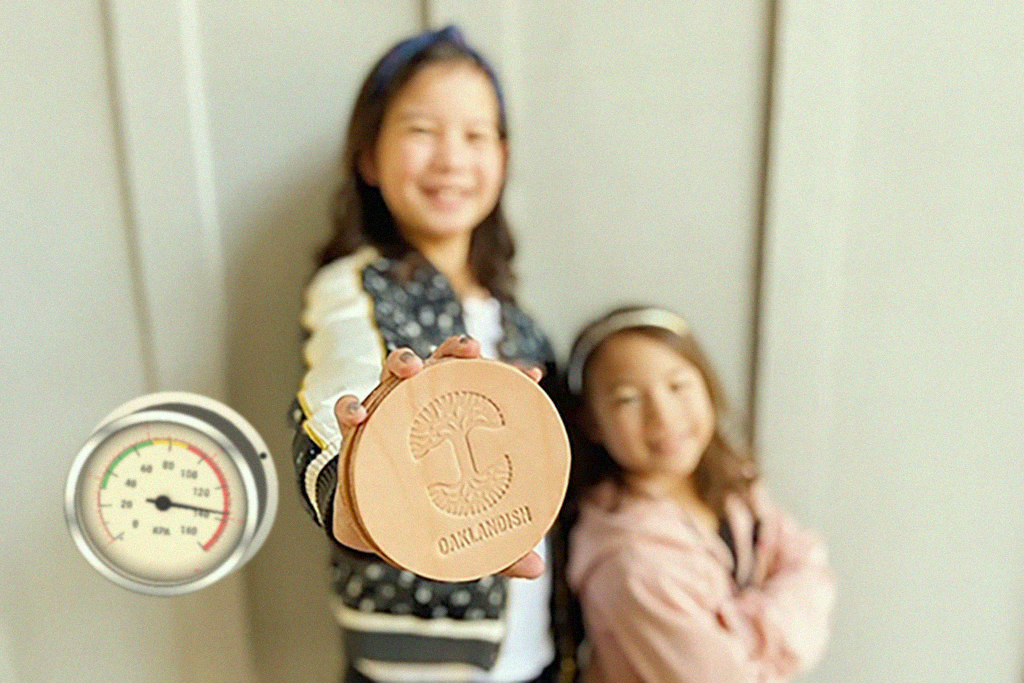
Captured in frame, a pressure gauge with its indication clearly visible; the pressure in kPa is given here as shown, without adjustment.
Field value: 135 kPa
